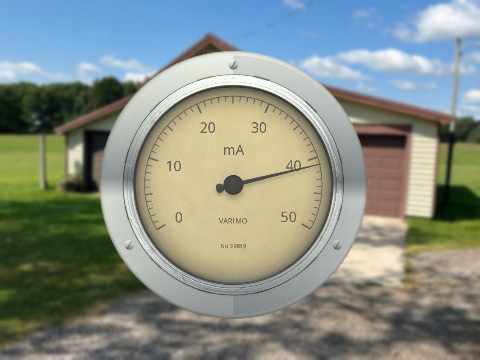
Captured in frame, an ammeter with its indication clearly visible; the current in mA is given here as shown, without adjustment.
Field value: 41 mA
